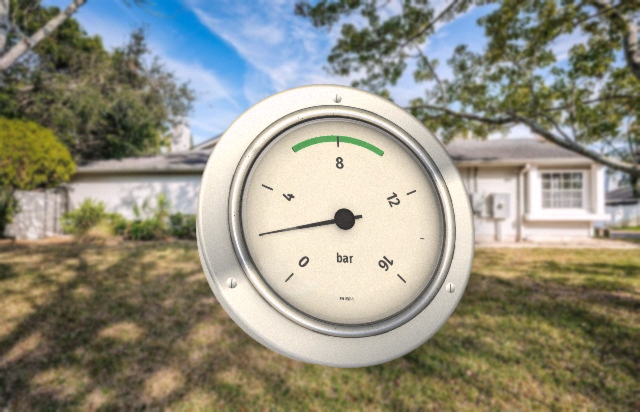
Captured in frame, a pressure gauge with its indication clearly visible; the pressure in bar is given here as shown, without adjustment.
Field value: 2 bar
